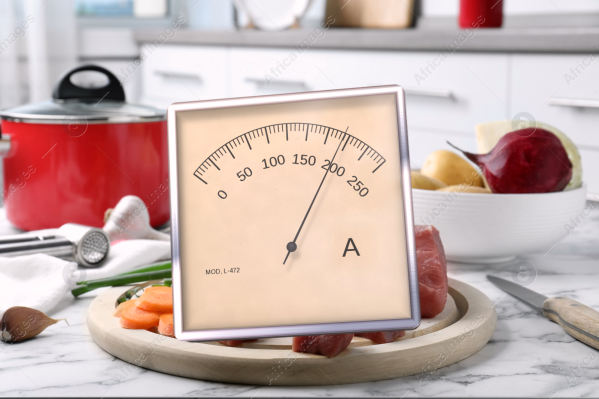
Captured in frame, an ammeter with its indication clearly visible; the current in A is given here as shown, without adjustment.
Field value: 195 A
